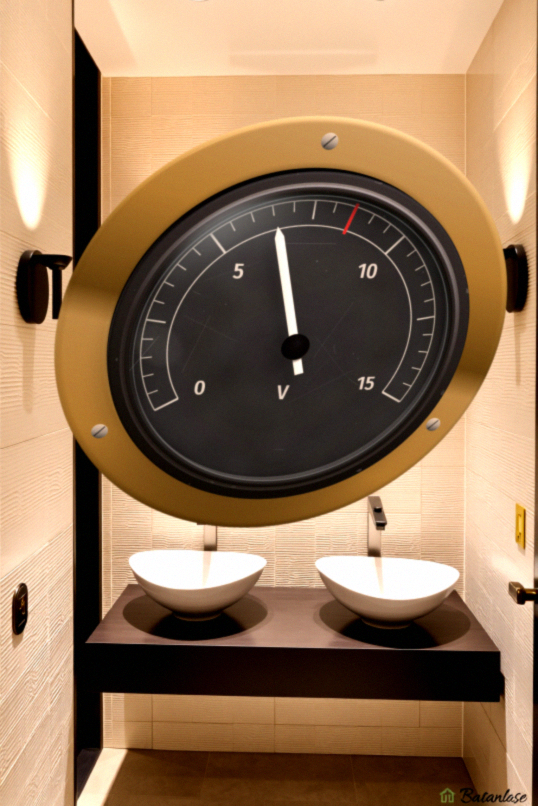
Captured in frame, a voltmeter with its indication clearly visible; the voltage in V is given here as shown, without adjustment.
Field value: 6.5 V
